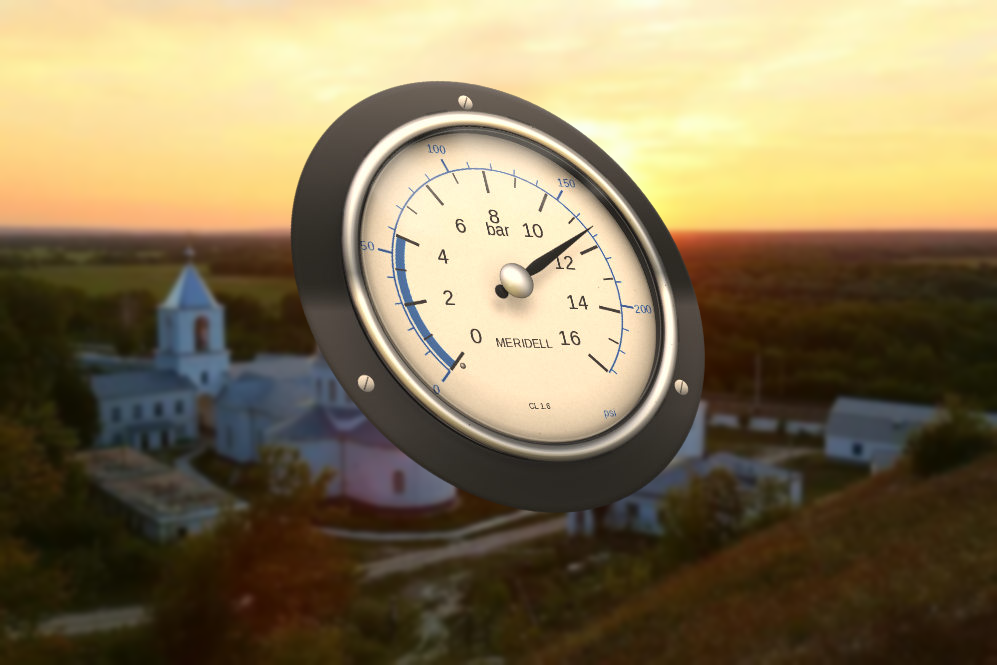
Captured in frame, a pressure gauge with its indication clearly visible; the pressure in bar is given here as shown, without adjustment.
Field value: 11.5 bar
